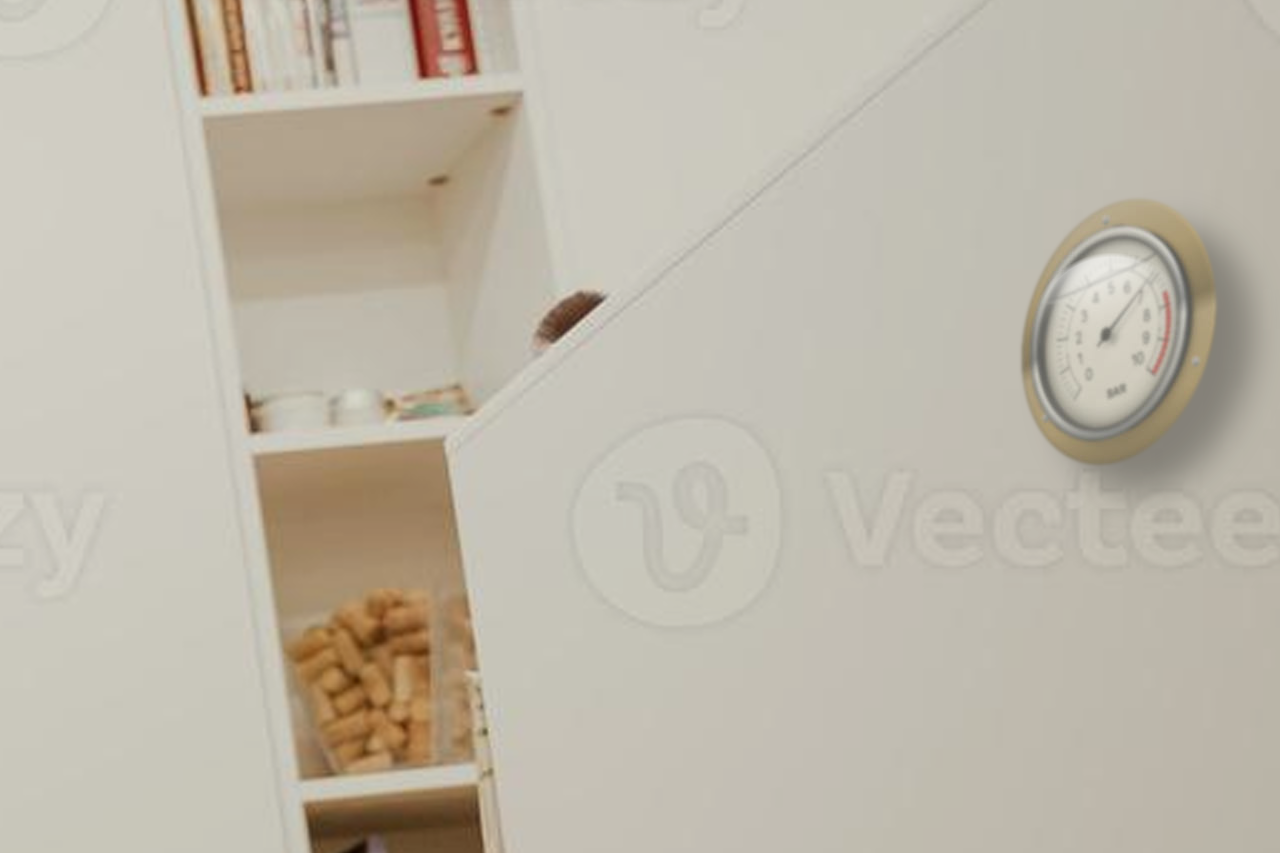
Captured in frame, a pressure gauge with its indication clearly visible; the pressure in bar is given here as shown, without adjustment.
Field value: 7 bar
